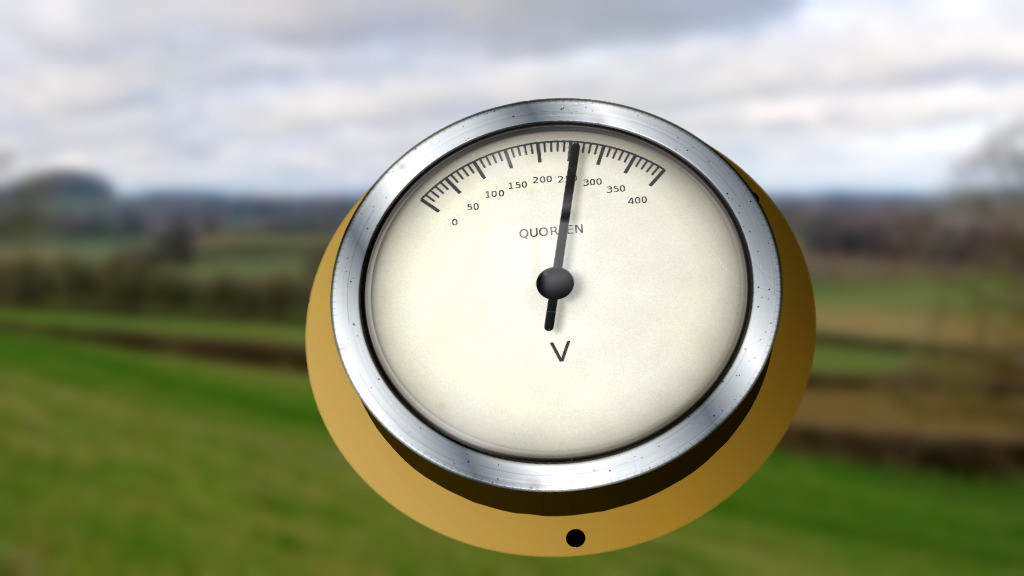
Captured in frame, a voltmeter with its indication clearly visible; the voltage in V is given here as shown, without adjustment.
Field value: 260 V
